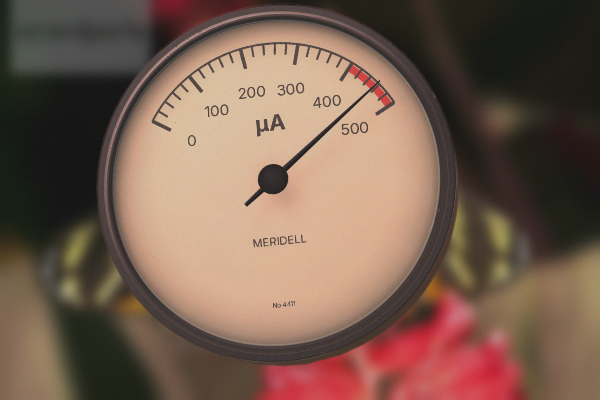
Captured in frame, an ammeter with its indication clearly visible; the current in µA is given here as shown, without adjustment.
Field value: 460 µA
